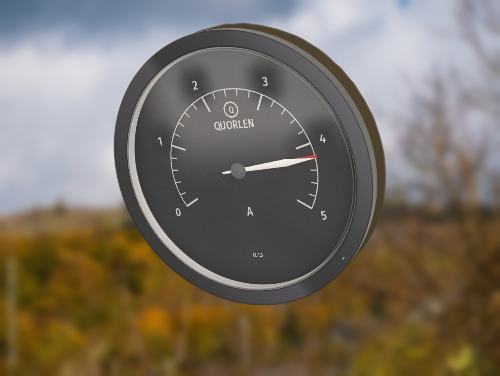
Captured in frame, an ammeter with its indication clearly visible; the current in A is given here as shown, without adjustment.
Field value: 4.2 A
